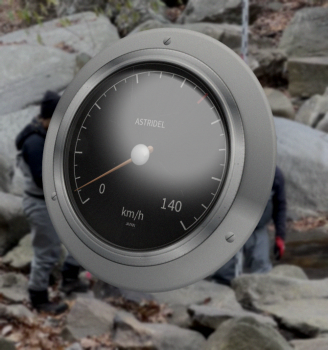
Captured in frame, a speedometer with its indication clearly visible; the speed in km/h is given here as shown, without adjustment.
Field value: 5 km/h
